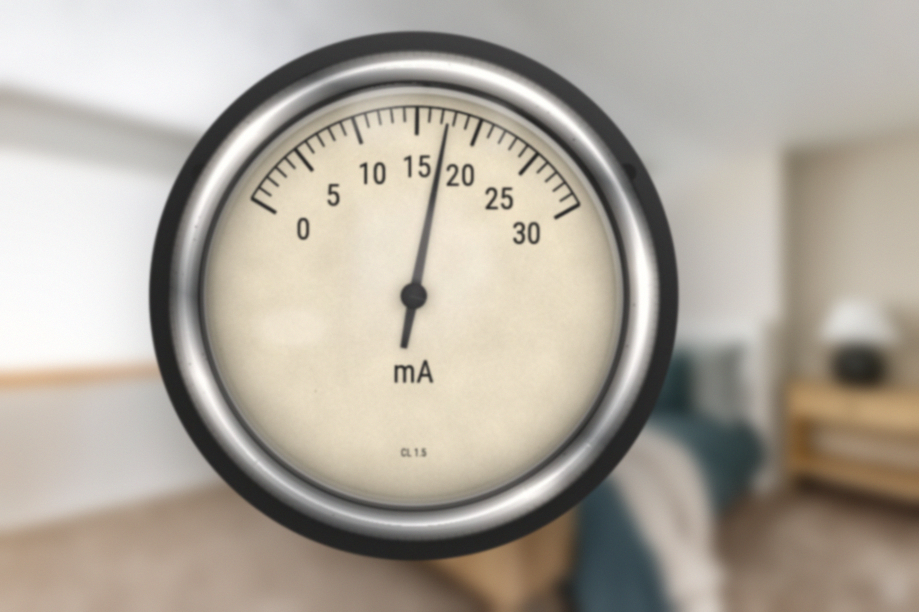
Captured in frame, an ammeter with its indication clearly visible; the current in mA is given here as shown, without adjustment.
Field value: 17.5 mA
